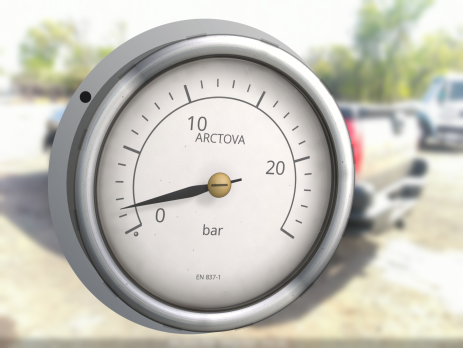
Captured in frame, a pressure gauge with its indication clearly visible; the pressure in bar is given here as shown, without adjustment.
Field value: 1.5 bar
